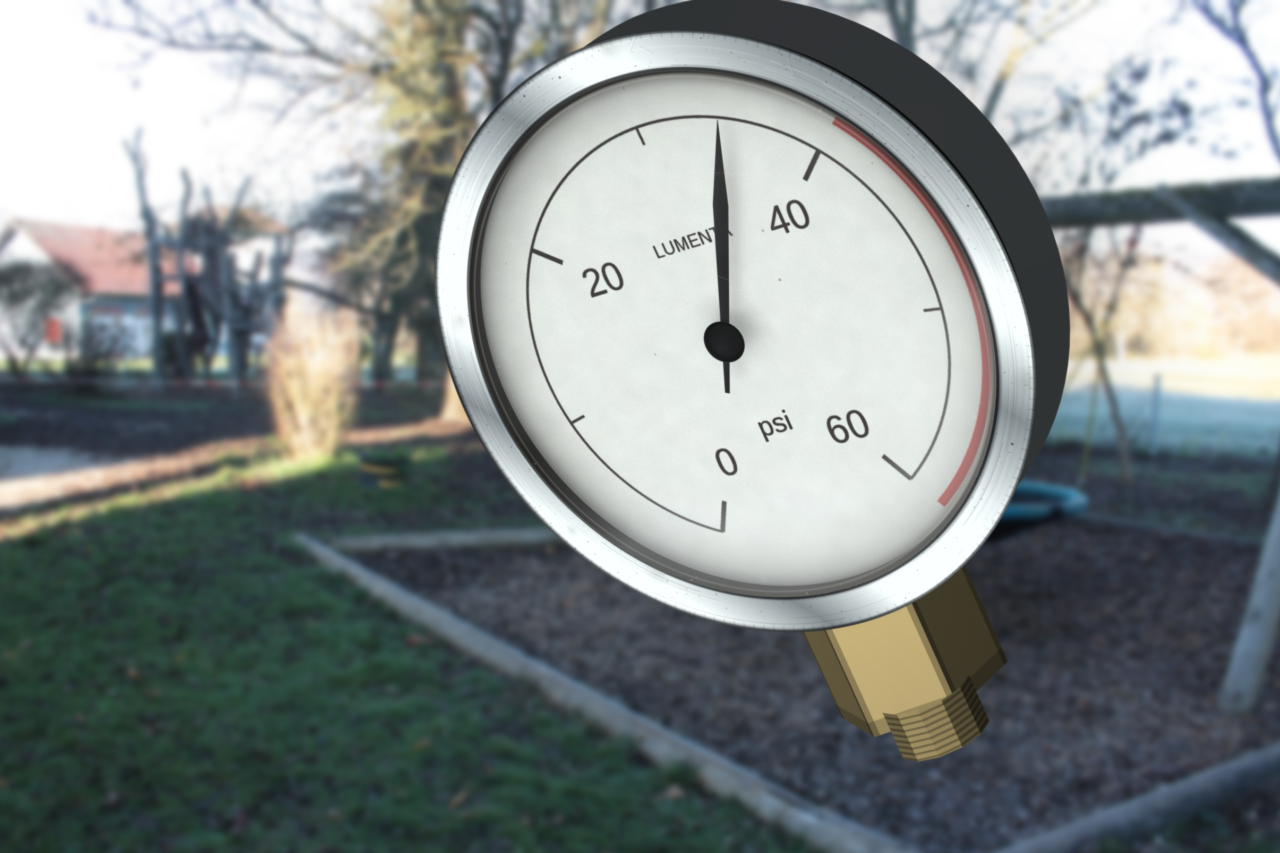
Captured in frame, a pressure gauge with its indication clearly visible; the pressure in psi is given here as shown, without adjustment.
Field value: 35 psi
